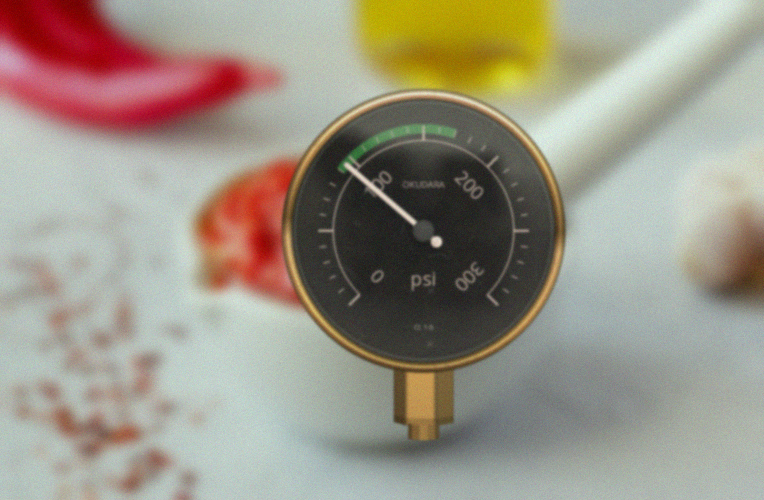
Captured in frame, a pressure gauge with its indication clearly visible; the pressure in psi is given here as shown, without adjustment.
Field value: 95 psi
